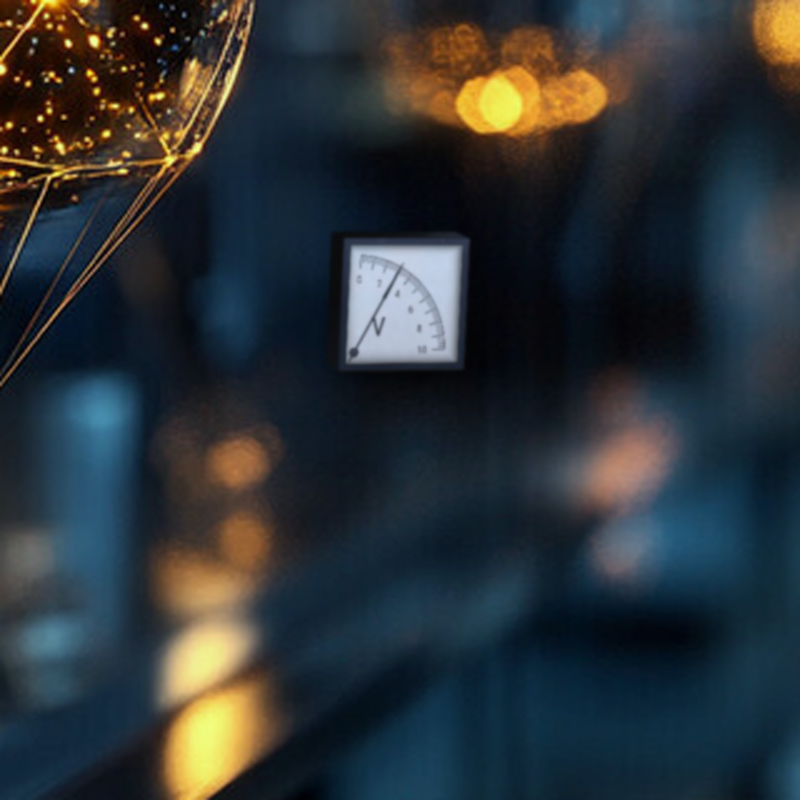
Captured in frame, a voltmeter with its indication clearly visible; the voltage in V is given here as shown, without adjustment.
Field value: 3 V
